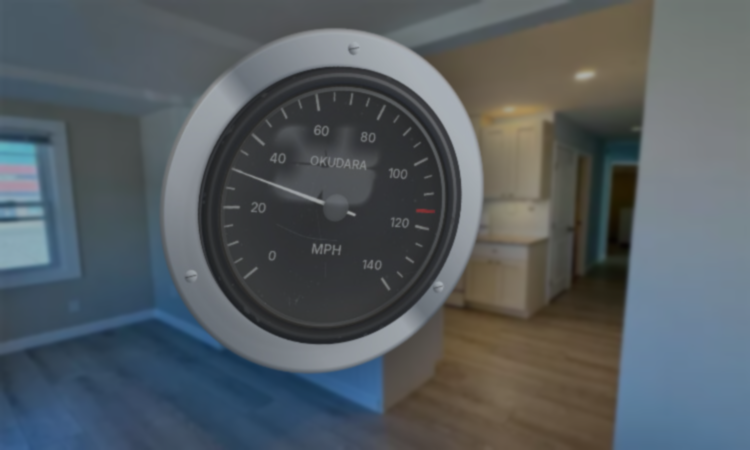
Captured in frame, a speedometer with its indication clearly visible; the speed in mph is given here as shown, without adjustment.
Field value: 30 mph
